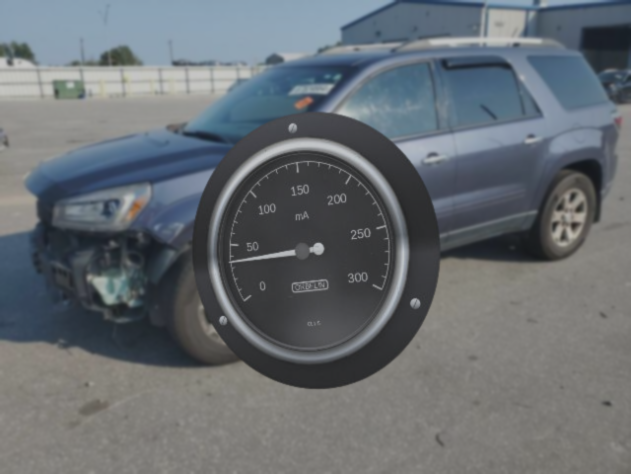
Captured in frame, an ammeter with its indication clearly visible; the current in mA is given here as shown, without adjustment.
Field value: 35 mA
